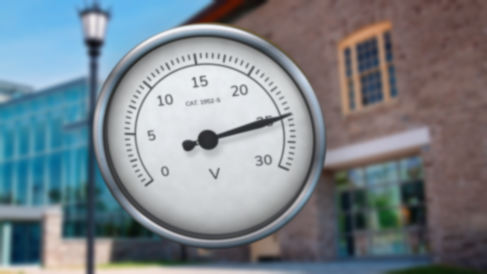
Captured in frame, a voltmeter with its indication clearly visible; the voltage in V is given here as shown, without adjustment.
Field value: 25 V
